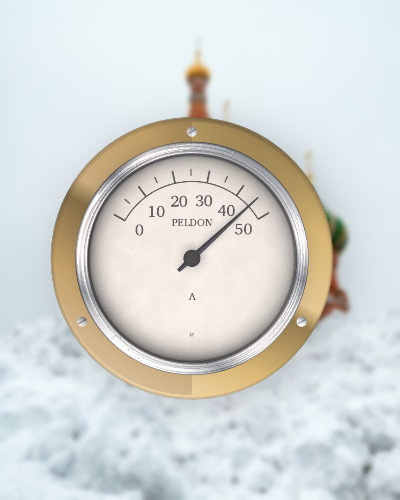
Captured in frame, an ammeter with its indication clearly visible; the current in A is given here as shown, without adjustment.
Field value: 45 A
